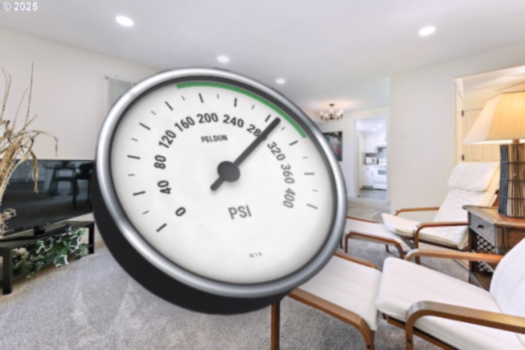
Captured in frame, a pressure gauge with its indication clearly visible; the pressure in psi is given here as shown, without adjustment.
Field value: 290 psi
